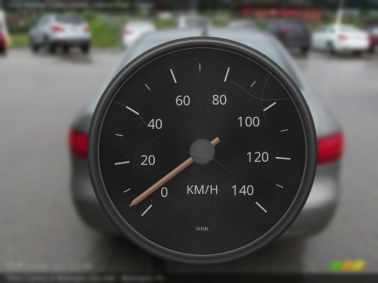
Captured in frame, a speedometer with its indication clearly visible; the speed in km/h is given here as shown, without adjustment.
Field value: 5 km/h
